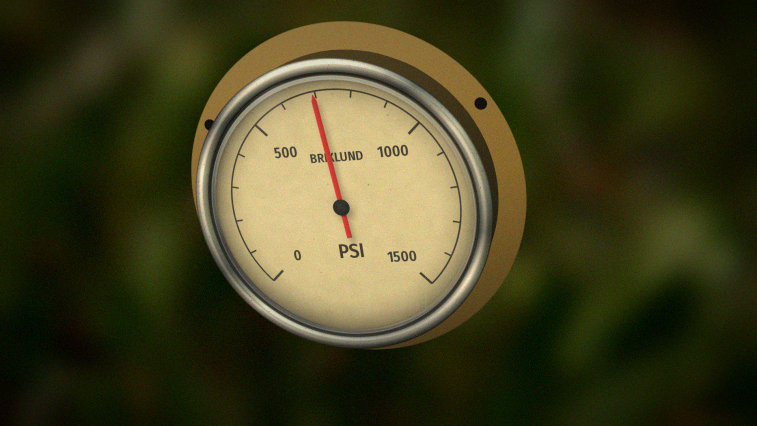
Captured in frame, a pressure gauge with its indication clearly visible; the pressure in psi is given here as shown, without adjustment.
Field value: 700 psi
